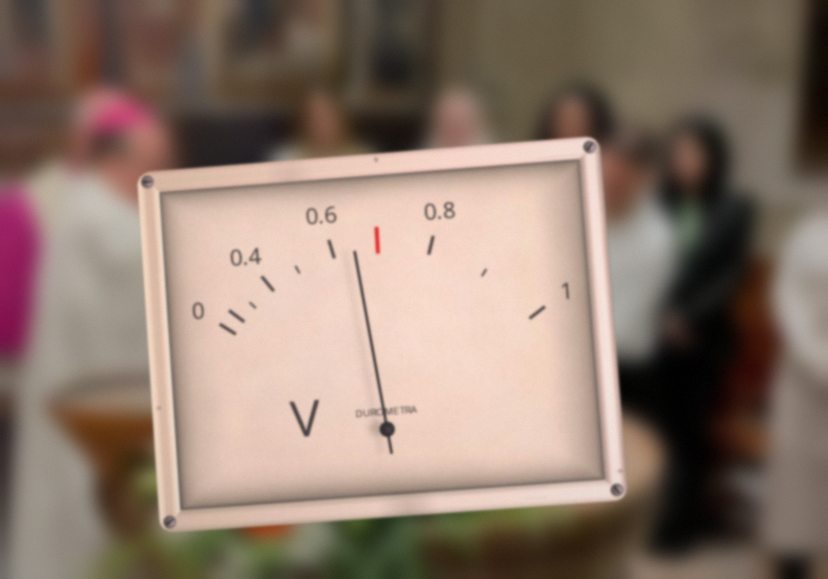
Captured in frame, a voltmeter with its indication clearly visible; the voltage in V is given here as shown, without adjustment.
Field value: 0.65 V
